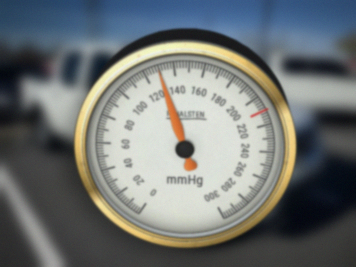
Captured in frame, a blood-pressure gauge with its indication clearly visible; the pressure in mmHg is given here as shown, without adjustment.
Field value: 130 mmHg
